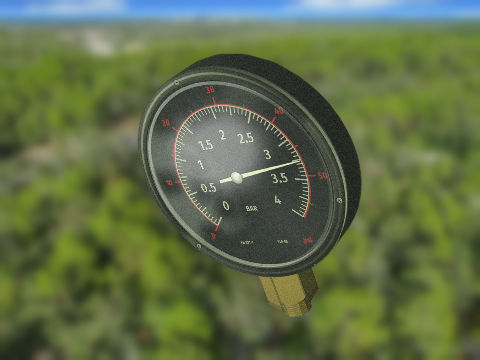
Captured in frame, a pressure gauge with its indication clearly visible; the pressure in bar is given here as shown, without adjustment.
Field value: 3.25 bar
